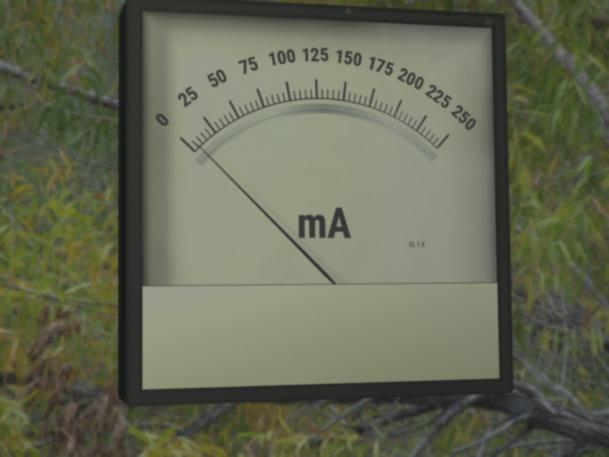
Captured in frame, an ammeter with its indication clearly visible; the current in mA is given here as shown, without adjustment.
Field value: 5 mA
